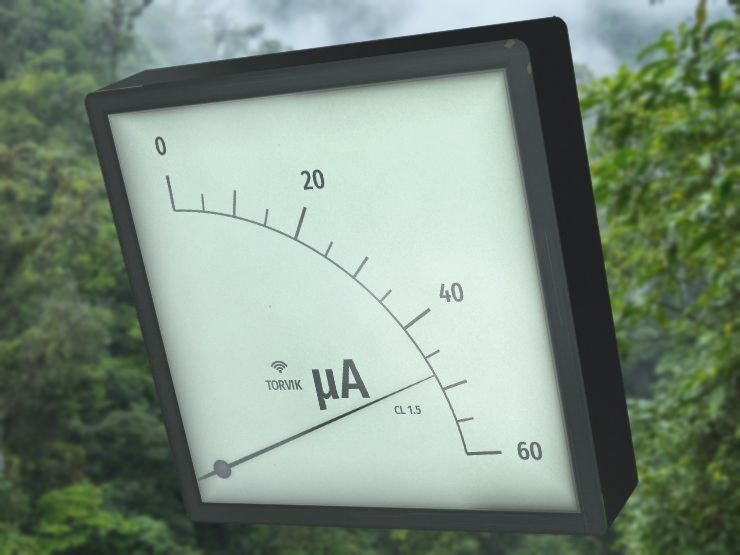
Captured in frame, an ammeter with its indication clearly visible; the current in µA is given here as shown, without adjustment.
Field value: 47.5 µA
